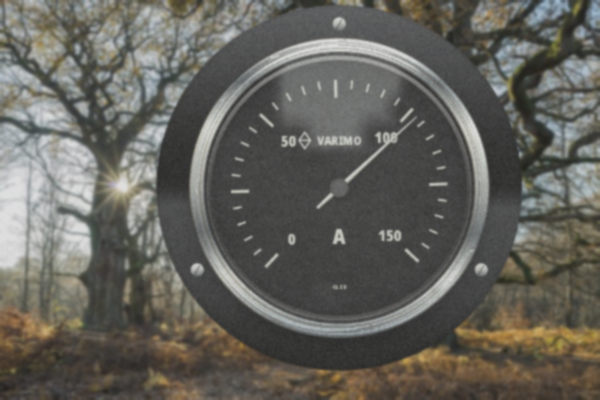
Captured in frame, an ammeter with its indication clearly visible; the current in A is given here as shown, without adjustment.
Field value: 102.5 A
